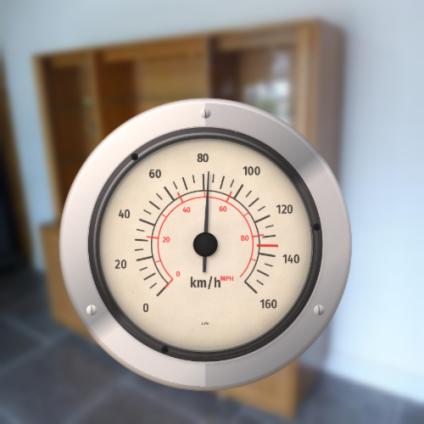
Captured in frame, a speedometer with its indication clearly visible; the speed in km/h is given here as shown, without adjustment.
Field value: 82.5 km/h
